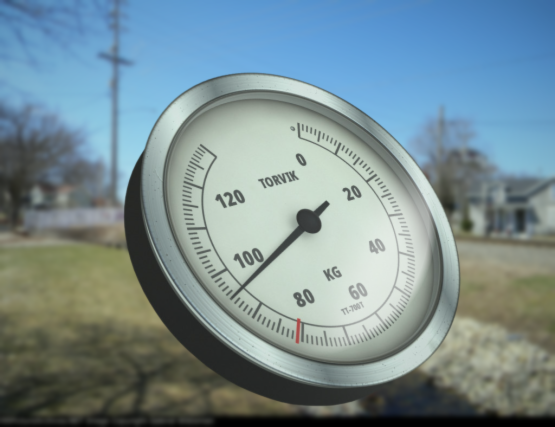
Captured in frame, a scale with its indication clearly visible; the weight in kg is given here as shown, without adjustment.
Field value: 95 kg
